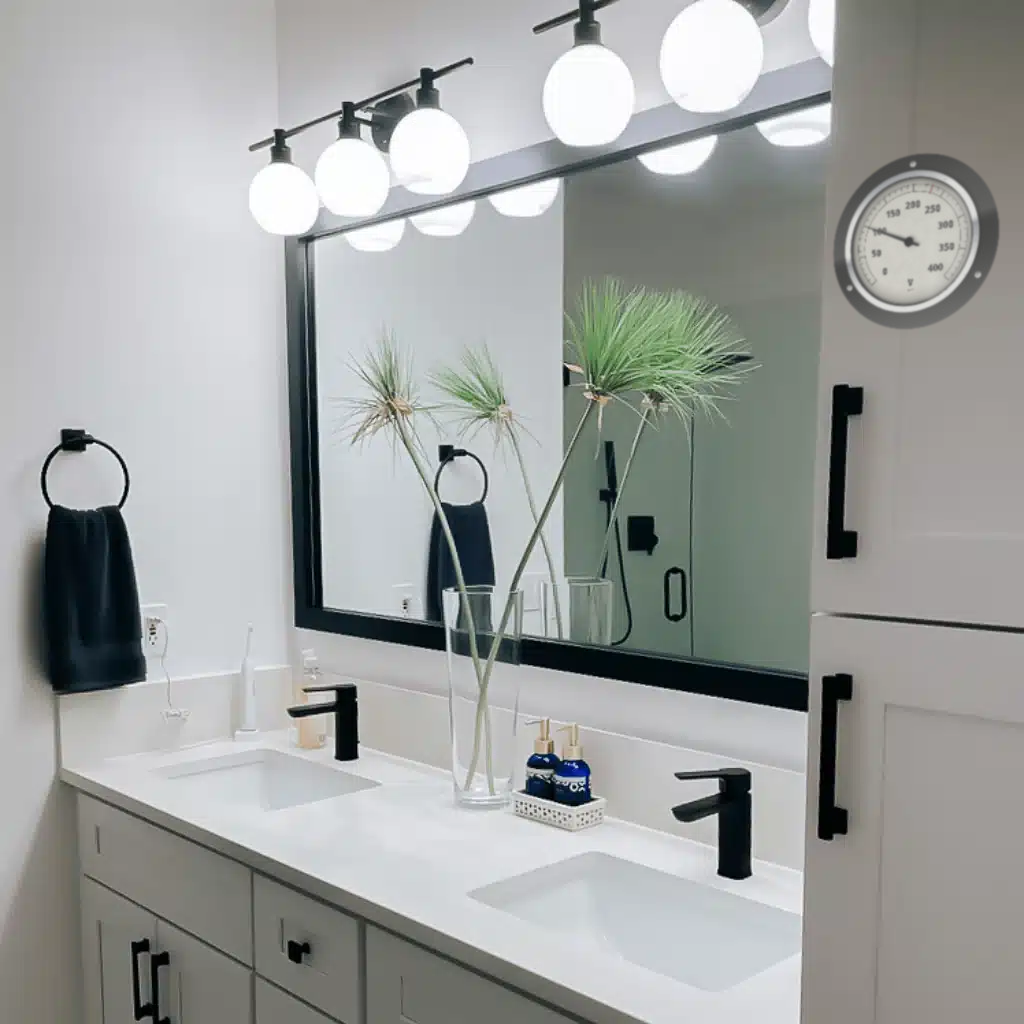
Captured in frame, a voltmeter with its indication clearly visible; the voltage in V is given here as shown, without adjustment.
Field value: 100 V
